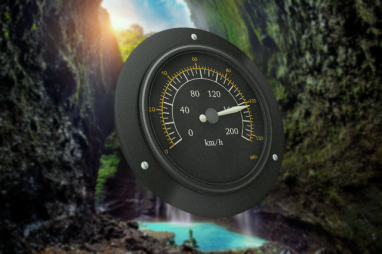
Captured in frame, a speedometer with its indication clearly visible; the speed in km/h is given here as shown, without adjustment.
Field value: 165 km/h
